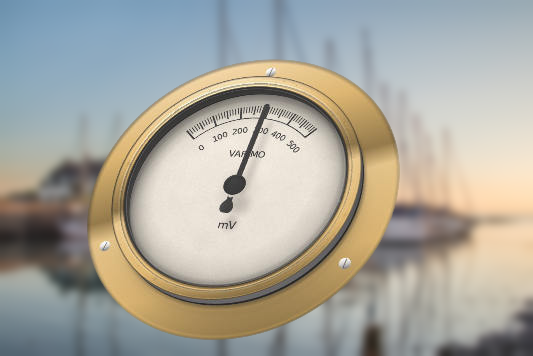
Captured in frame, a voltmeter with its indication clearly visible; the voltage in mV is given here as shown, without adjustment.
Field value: 300 mV
